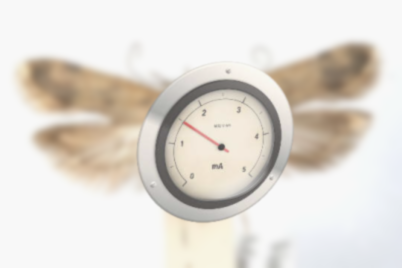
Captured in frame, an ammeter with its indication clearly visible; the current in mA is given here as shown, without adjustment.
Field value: 1.5 mA
